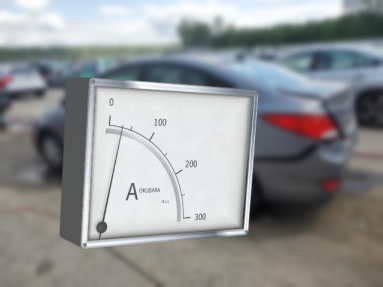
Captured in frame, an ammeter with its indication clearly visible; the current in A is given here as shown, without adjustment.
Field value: 25 A
